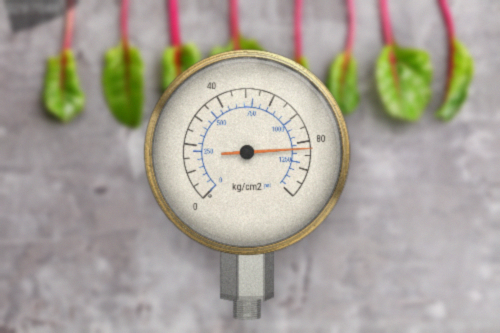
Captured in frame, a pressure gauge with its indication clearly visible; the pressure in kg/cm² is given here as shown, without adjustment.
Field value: 82.5 kg/cm²
